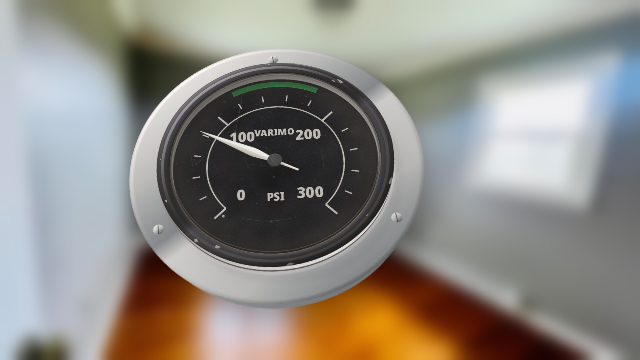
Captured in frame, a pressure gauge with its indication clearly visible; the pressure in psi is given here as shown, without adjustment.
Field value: 80 psi
